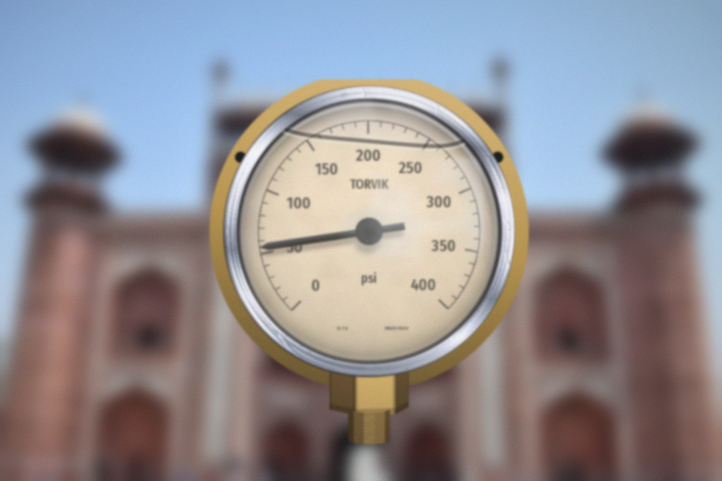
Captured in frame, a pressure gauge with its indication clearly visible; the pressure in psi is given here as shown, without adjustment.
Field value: 55 psi
